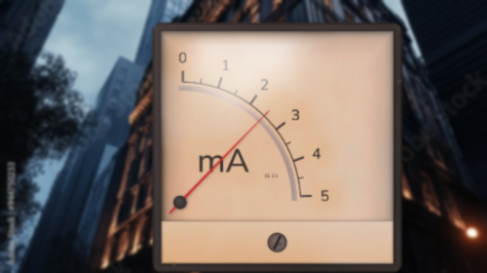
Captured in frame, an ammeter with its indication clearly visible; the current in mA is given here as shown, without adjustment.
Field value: 2.5 mA
